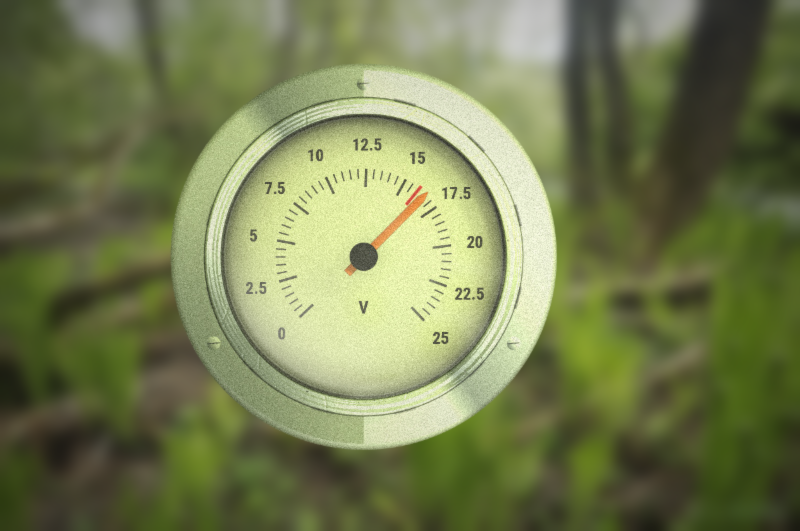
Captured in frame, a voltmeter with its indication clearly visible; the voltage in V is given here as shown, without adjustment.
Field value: 16.5 V
